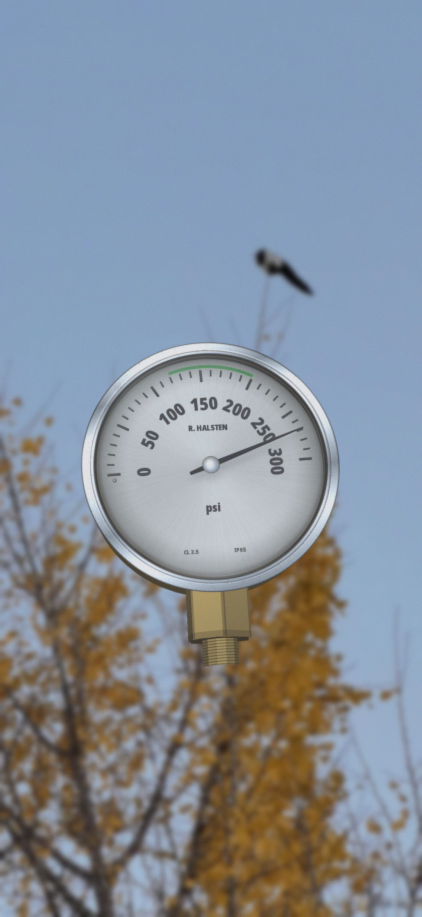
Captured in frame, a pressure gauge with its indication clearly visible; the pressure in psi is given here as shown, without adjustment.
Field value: 270 psi
